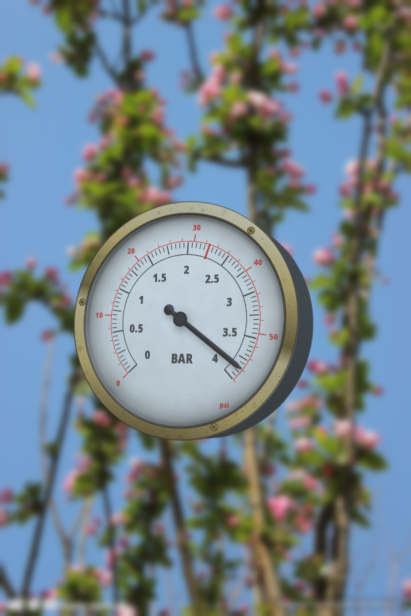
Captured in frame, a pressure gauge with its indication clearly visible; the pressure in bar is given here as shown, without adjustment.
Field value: 3.85 bar
